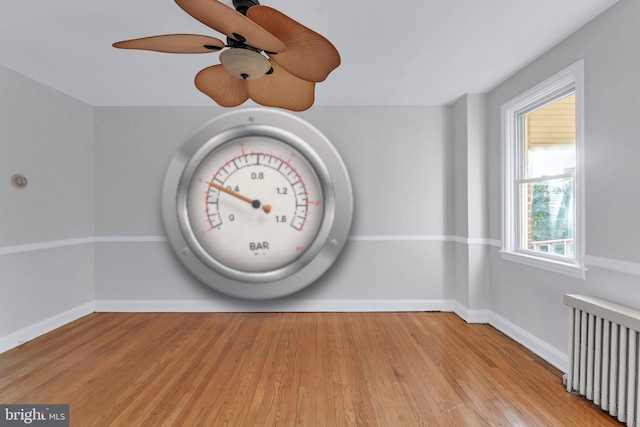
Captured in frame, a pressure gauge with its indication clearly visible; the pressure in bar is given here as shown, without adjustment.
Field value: 0.35 bar
